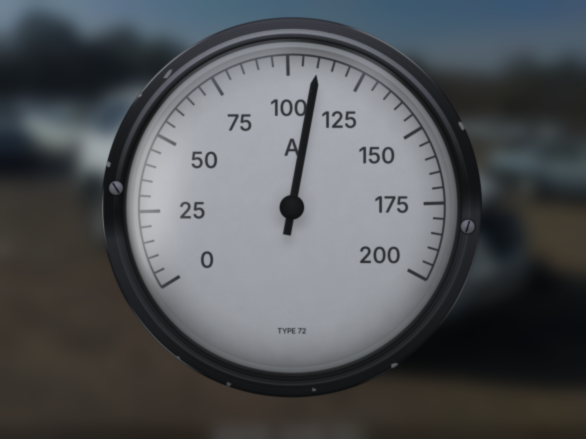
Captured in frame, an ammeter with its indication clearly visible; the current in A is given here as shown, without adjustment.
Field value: 110 A
